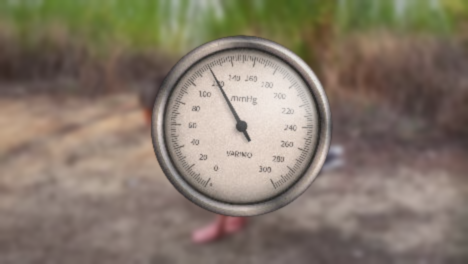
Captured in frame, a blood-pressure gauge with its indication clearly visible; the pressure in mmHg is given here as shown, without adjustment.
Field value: 120 mmHg
